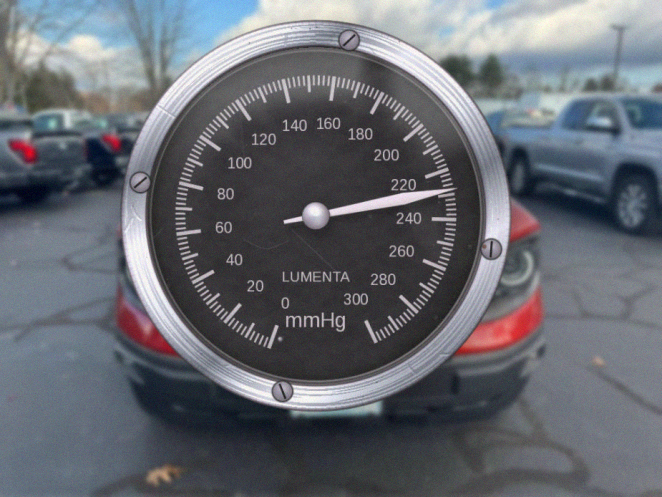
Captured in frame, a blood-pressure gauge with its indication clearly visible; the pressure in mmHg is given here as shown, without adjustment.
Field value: 228 mmHg
